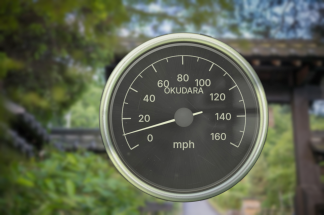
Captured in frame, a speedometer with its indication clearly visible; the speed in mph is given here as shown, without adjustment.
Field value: 10 mph
